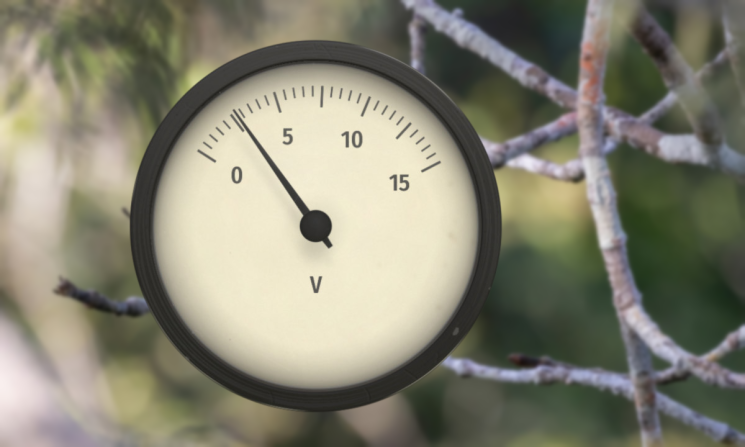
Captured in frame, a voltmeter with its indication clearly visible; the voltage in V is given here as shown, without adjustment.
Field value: 2.75 V
